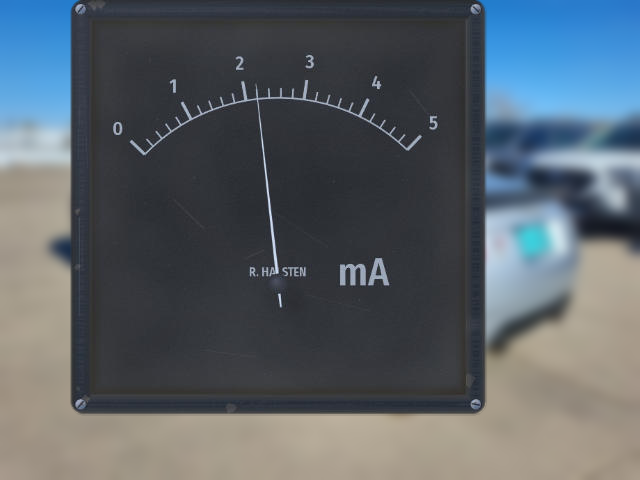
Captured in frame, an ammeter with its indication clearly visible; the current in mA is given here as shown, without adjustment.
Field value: 2.2 mA
